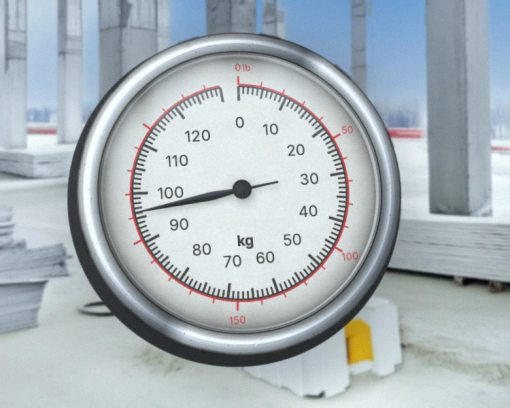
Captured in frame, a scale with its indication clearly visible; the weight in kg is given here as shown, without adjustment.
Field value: 96 kg
